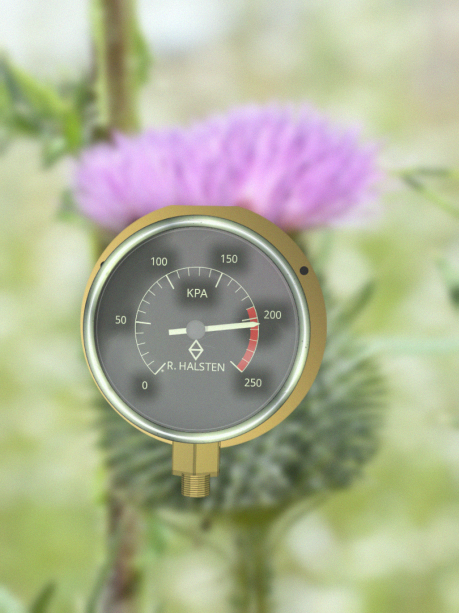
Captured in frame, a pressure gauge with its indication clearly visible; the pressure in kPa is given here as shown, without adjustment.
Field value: 205 kPa
